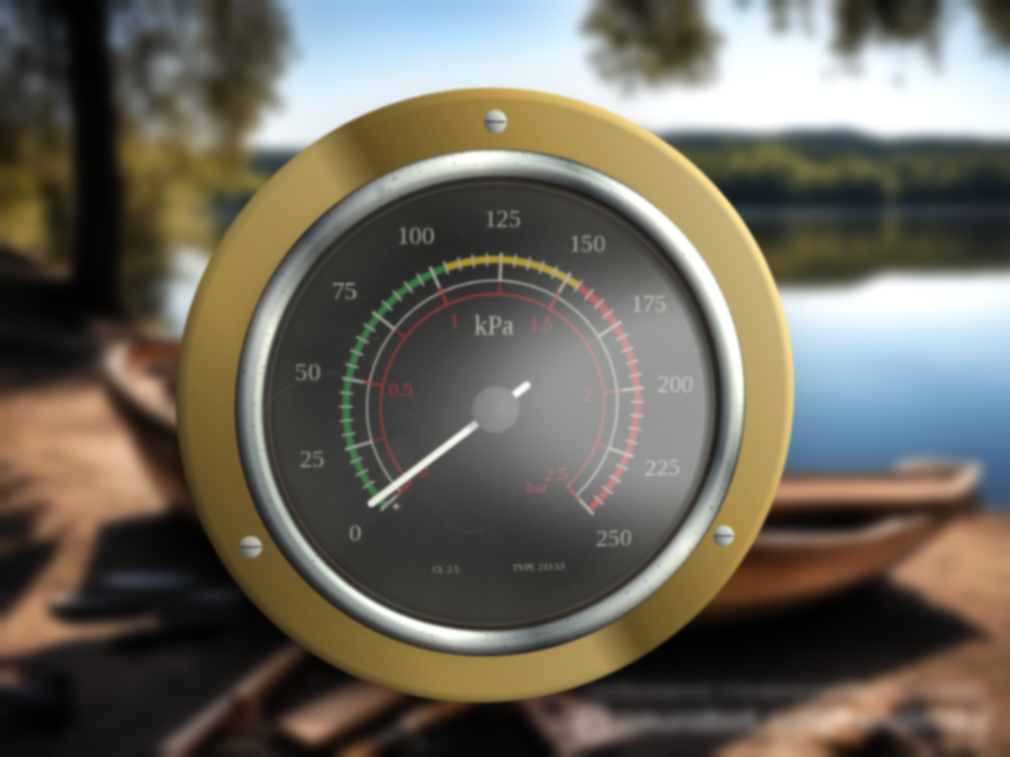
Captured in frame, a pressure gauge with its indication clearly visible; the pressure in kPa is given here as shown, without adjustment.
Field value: 5 kPa
